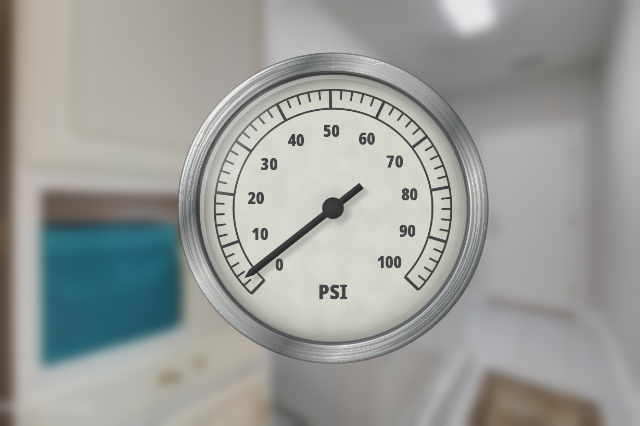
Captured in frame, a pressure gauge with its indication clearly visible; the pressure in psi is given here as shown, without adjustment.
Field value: 3 psi
